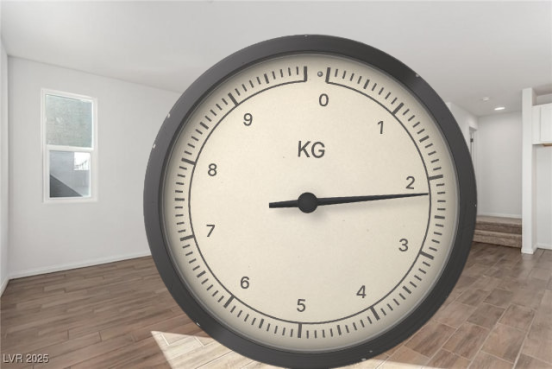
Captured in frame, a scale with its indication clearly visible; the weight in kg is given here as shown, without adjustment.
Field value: 2.2 kg
